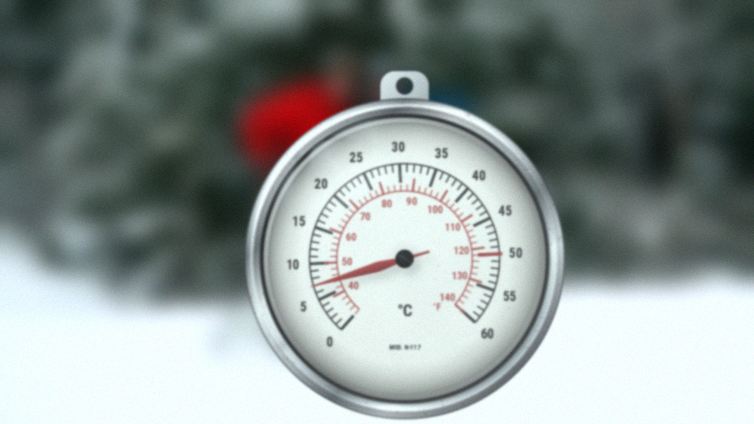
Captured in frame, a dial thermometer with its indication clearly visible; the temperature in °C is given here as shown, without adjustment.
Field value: 7 °C
